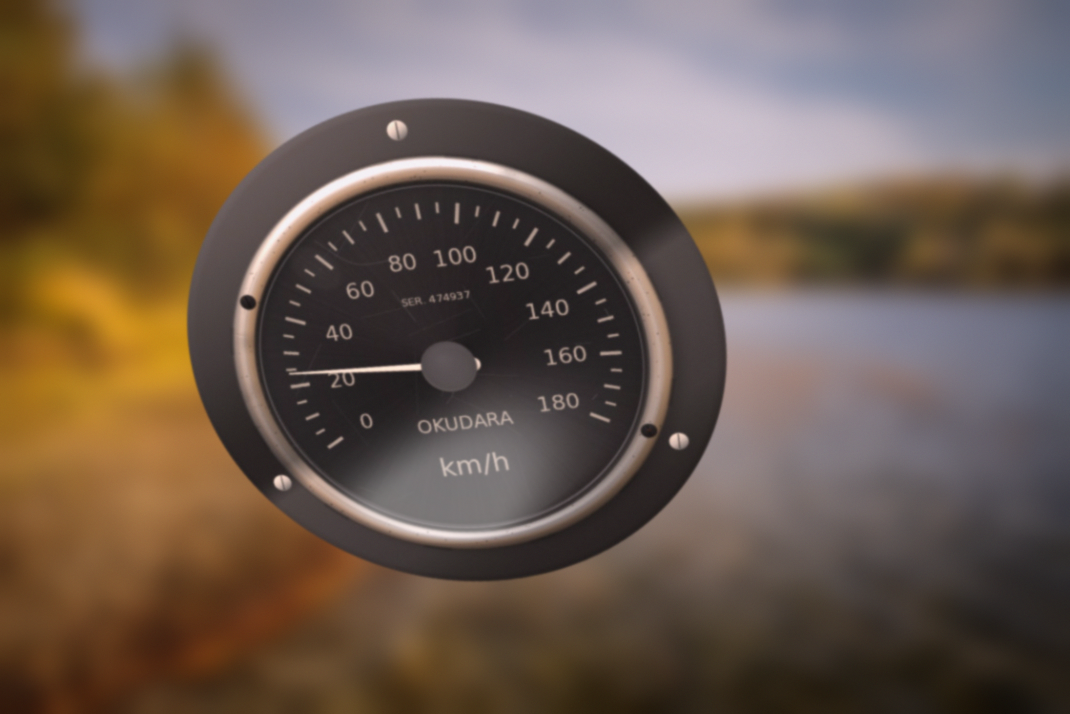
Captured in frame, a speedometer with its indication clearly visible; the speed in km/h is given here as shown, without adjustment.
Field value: 25 km/h
